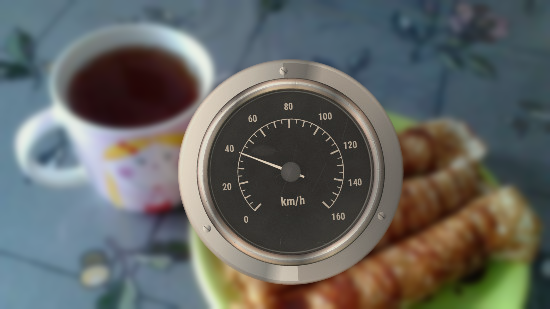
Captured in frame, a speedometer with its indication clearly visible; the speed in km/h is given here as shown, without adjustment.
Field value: 40 km/h
